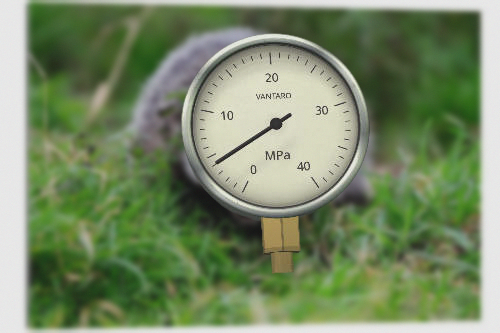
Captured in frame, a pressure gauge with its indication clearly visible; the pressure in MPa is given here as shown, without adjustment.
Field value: 4 MPa
